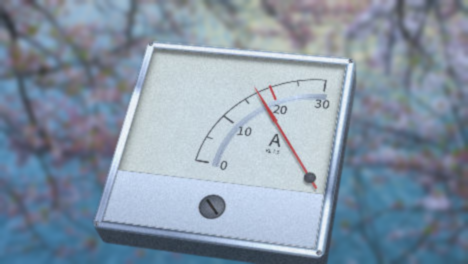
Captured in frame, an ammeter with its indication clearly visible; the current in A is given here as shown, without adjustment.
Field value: 17.5 A
